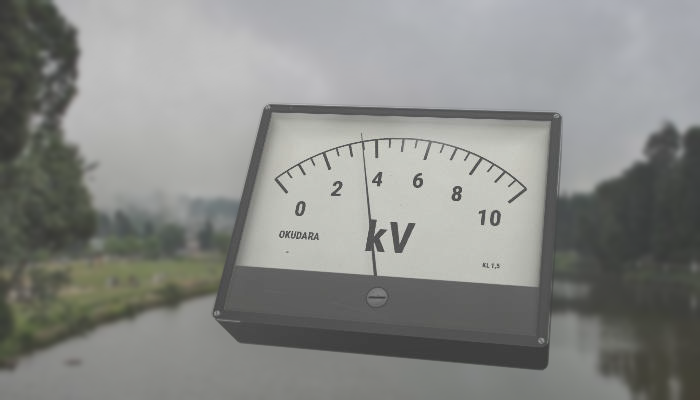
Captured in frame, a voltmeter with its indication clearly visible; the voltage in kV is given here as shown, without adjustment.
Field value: 3.5 kV
